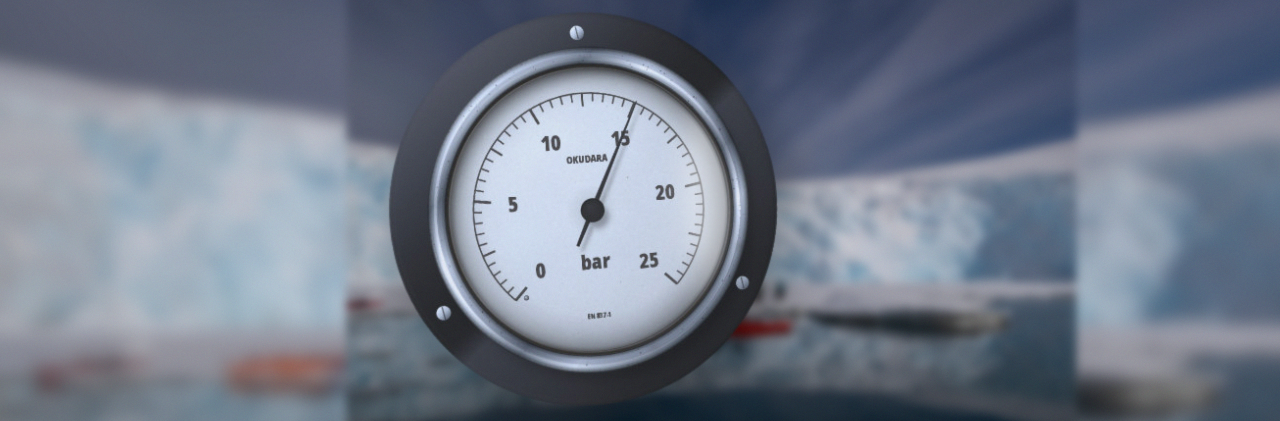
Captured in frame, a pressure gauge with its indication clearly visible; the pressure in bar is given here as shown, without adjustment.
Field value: 15 bar
